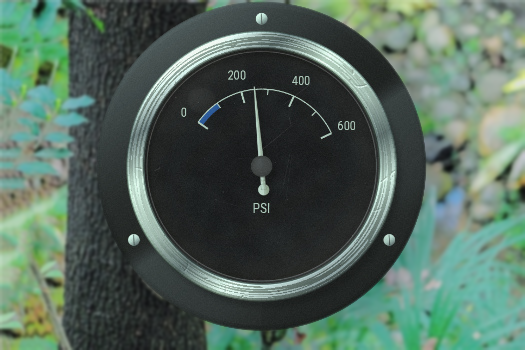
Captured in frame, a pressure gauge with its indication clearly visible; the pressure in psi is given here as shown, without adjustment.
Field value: 250 psi
